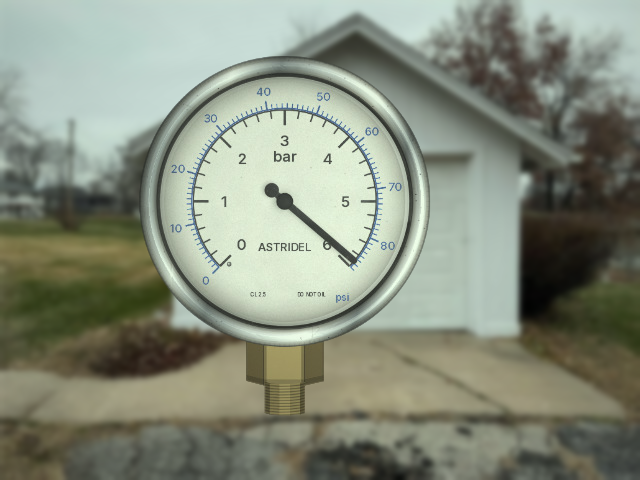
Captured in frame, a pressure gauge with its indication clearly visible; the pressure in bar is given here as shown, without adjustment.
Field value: 5.9 bar
